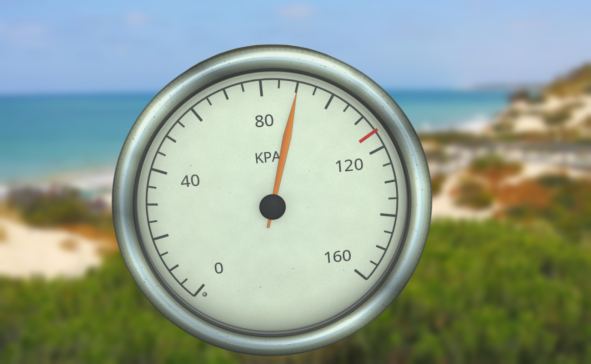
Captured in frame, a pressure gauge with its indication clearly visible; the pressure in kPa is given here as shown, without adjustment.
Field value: 90 kPa
